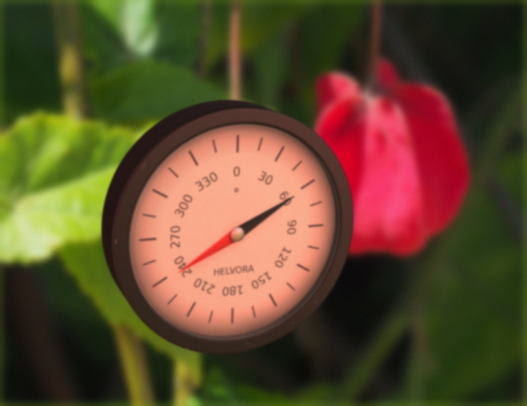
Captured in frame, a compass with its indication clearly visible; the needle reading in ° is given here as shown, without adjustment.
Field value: 240 °
